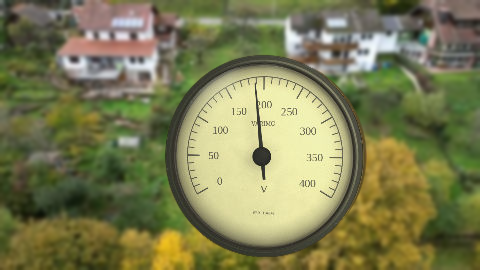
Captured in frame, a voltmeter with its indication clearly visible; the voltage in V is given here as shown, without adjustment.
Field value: 190 V
